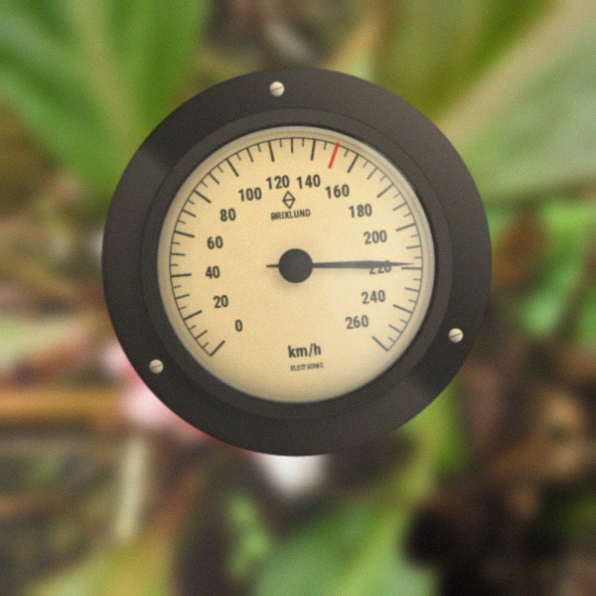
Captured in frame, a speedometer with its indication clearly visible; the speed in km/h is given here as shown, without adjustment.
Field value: 217.5 km/h
